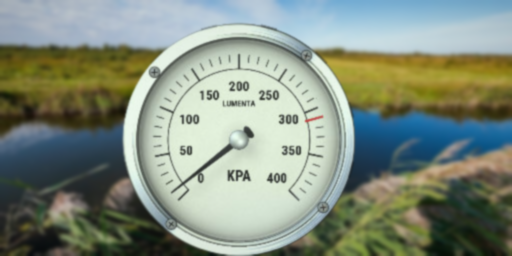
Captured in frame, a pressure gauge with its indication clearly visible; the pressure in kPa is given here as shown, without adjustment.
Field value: 10 kPa
